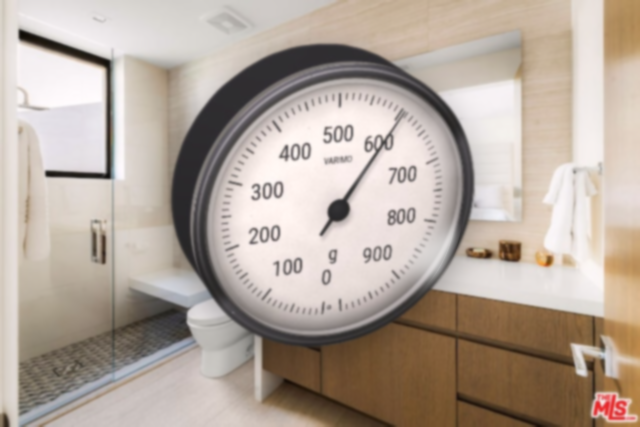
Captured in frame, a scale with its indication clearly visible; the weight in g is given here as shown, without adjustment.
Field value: 600 g
